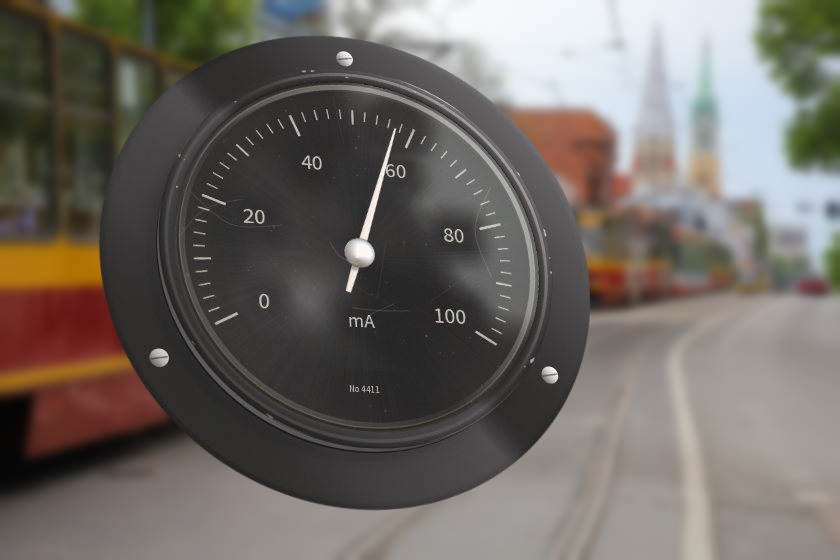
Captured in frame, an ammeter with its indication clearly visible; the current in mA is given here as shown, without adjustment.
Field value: 57 mA
